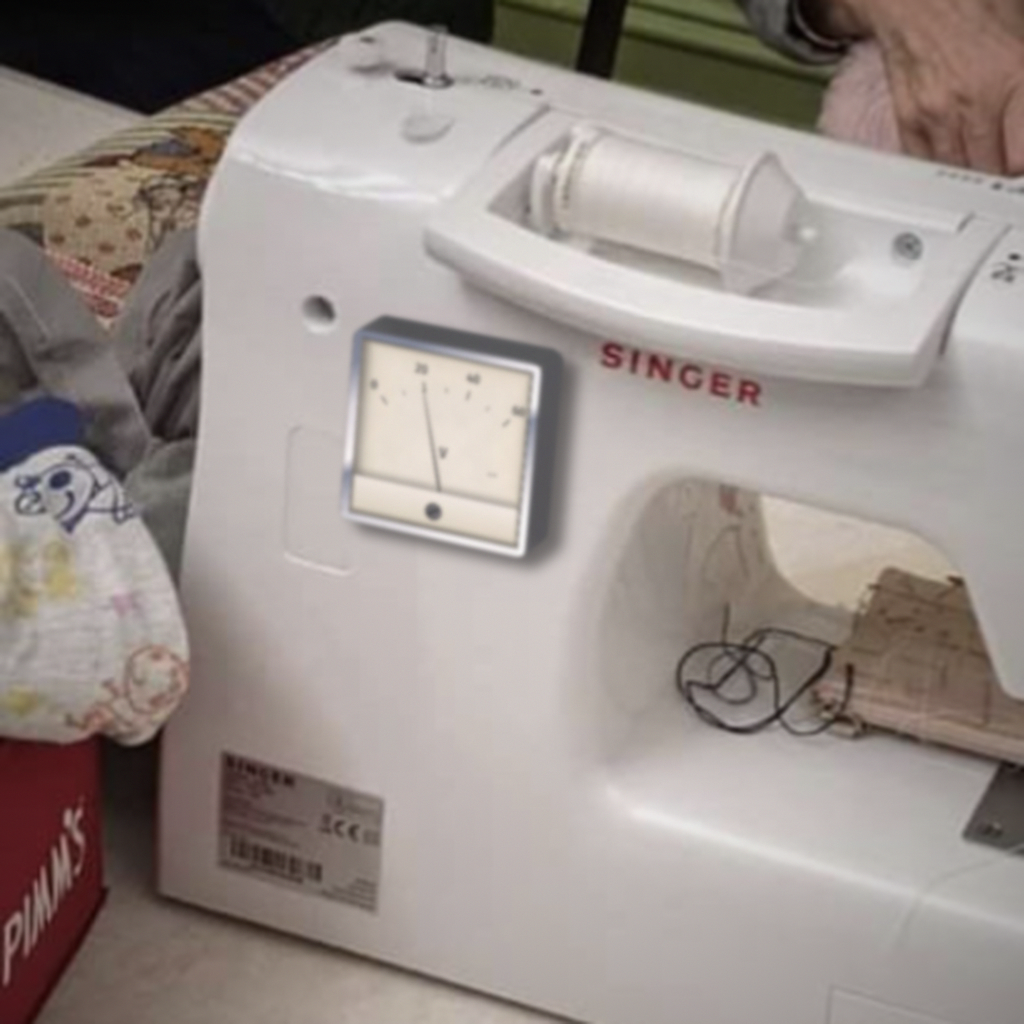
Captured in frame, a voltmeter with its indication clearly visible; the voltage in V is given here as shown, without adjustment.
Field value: 20 V
